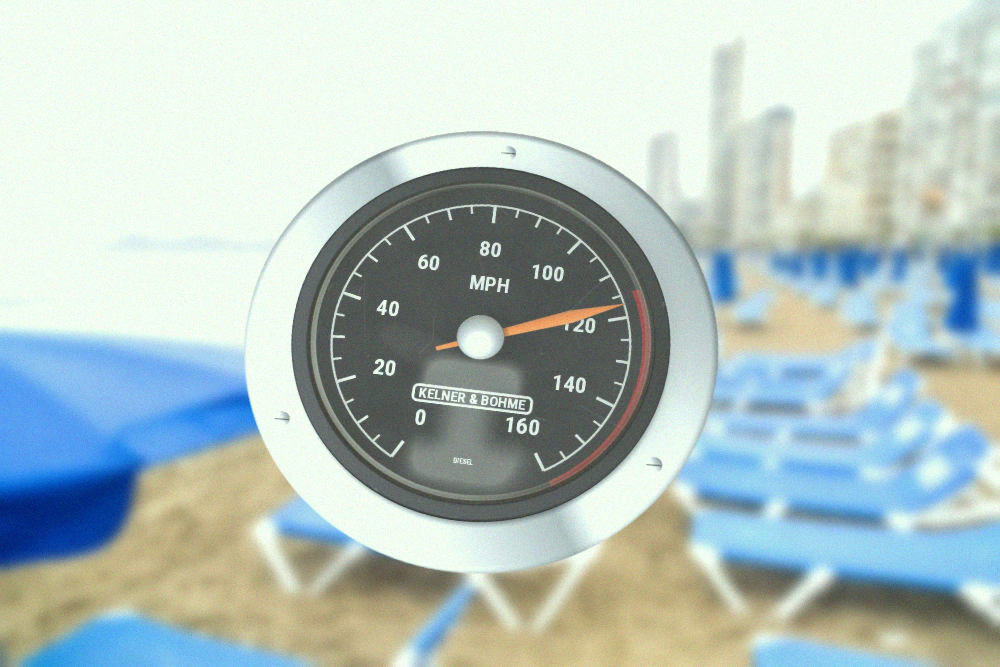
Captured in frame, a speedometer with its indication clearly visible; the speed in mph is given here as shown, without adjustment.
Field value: 117.5 mph
